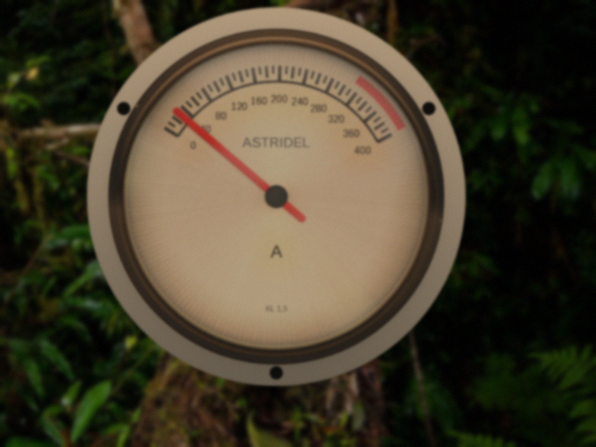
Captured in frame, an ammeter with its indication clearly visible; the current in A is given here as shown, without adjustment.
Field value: 30 A
